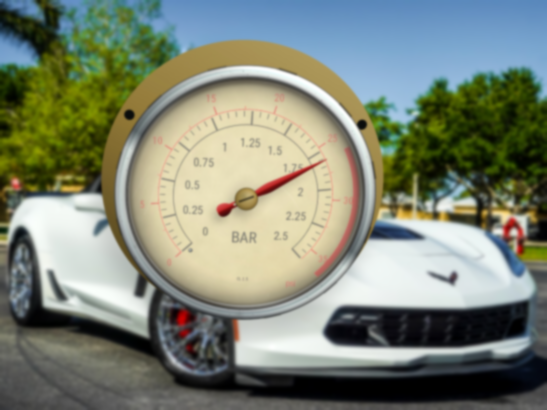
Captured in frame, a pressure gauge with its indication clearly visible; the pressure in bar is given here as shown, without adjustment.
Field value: 1.8 bar
